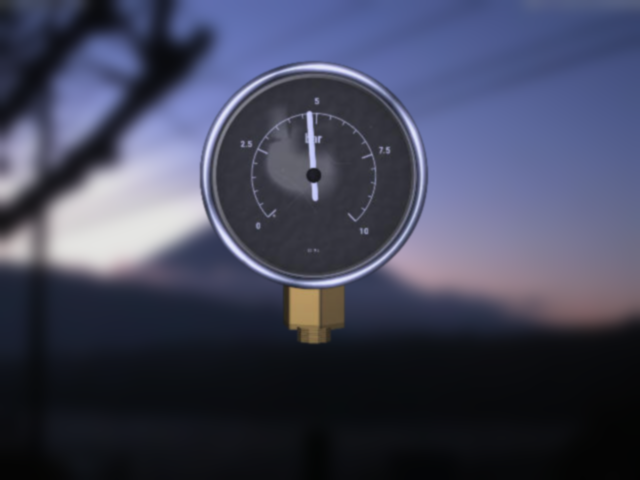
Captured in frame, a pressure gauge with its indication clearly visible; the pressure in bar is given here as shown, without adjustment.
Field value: 4.75 bar
